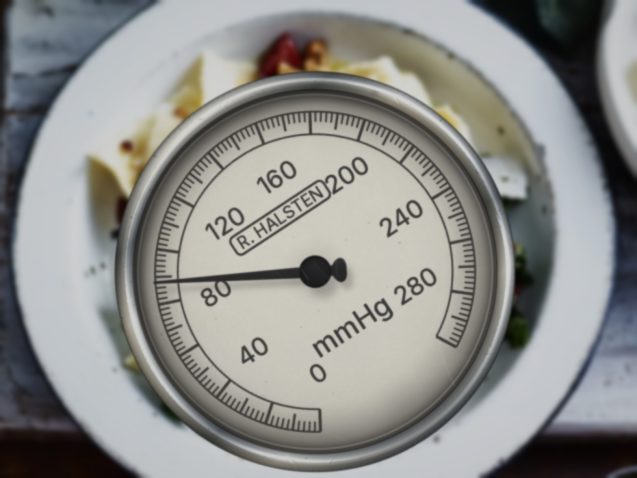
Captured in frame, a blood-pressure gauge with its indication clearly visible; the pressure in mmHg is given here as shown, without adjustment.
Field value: 88 mmHg
